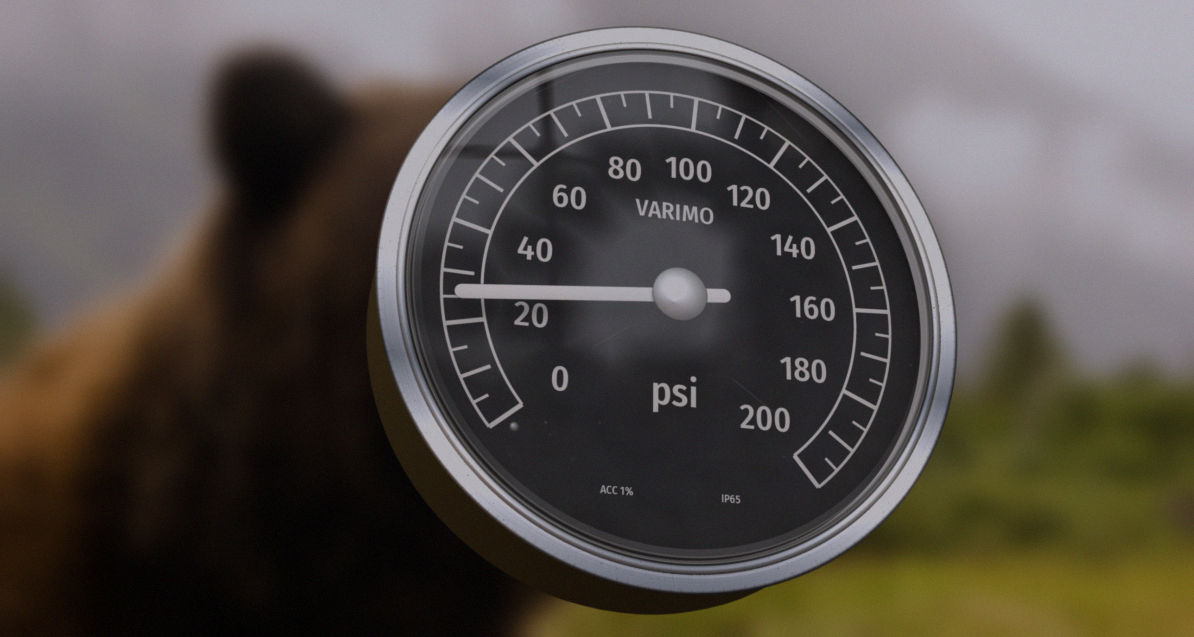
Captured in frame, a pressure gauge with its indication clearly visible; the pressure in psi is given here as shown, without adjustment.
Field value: 25 psi
